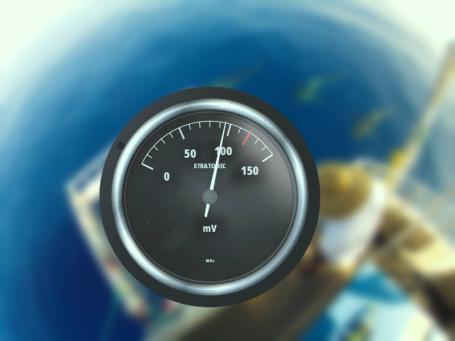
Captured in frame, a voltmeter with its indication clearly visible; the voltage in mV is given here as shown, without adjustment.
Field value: 95 mV
